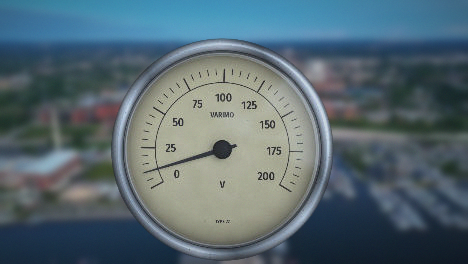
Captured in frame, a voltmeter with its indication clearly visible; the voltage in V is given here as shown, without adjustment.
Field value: 10 V
